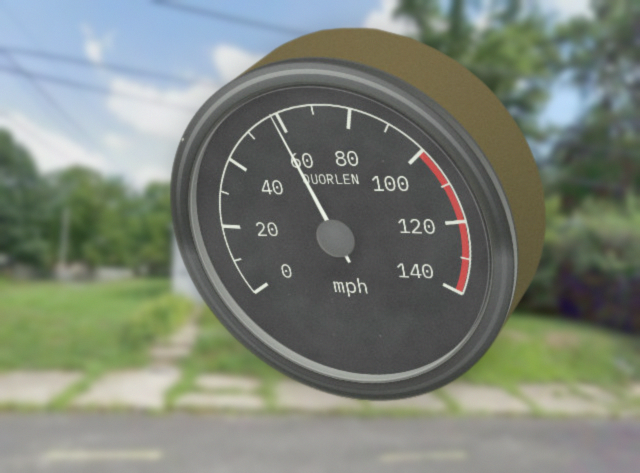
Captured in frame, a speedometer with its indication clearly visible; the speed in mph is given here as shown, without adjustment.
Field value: 60 mph
